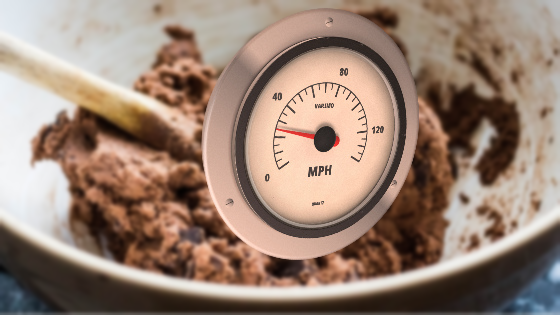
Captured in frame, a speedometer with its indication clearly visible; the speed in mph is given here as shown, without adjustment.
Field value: 25 mph
